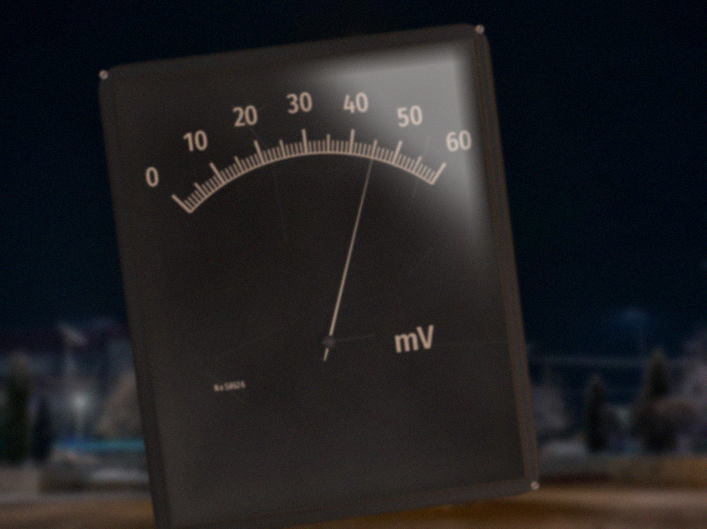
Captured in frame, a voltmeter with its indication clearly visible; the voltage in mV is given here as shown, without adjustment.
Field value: 45 mV
